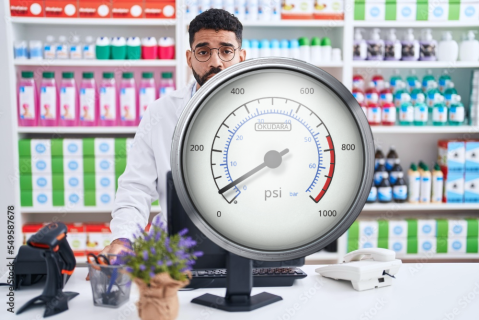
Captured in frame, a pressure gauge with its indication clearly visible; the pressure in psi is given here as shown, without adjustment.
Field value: 50 psi
